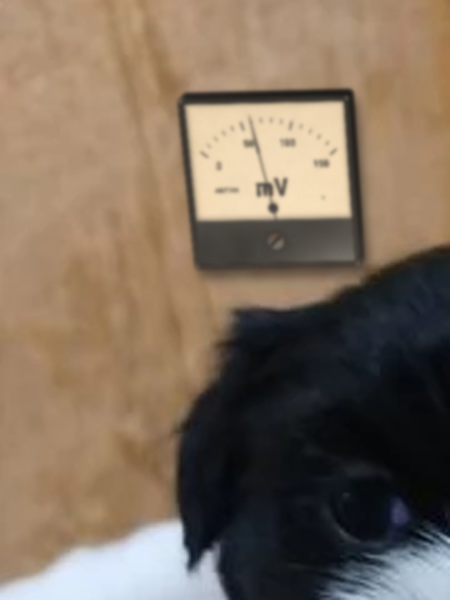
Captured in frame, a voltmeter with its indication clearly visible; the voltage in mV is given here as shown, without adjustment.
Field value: 60 mV
